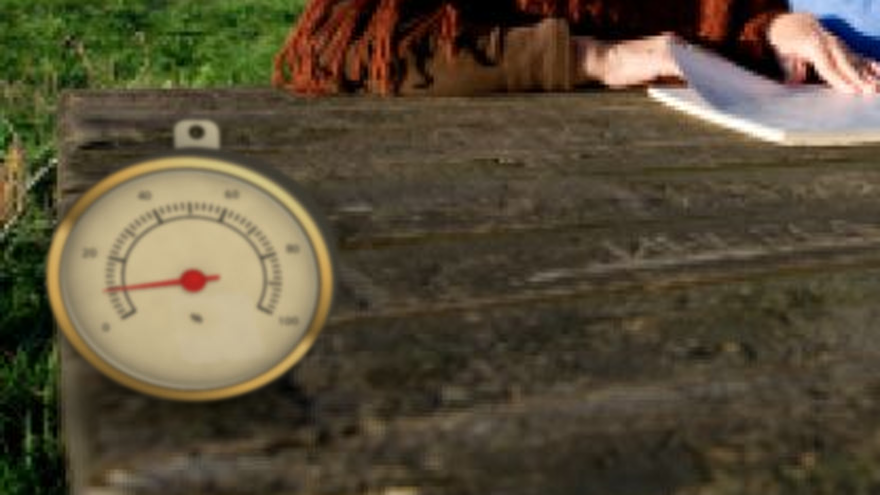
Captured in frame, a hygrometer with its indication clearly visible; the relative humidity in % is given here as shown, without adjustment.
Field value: 10 %
